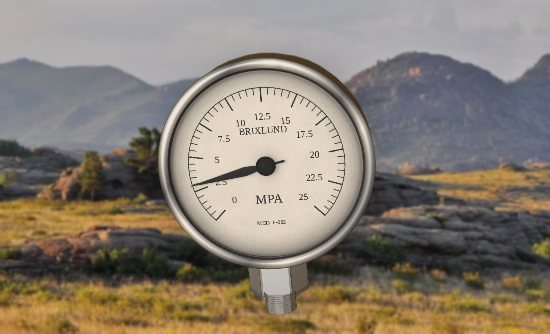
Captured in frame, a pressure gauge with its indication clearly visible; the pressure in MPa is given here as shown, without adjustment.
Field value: 3 MPa
